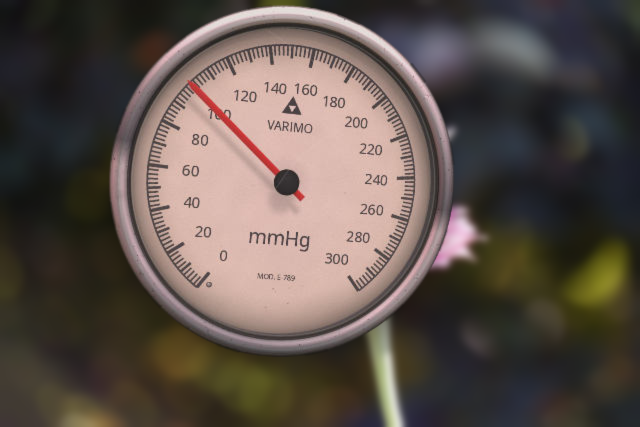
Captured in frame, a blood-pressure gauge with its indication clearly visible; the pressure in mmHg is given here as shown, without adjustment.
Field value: 100 mmHg
